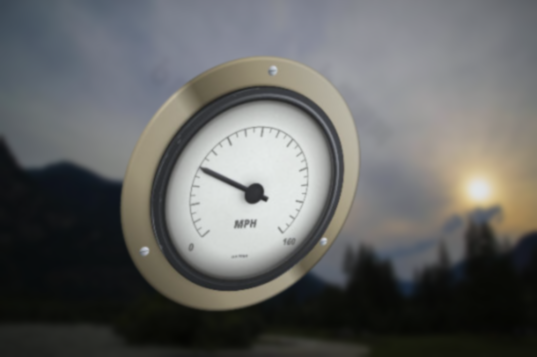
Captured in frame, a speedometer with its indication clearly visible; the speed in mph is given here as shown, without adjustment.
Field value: 40 mph
